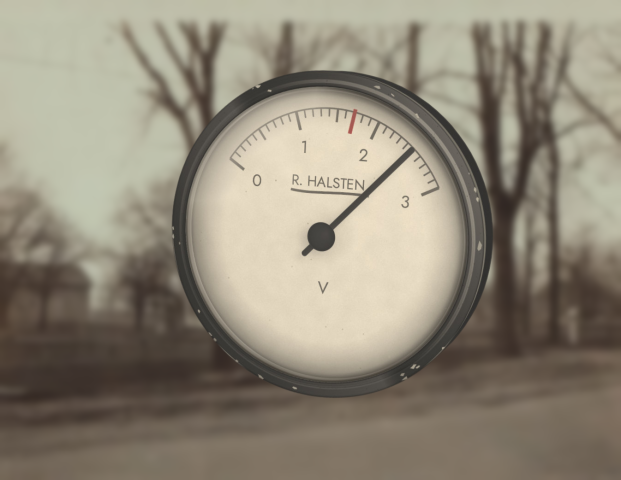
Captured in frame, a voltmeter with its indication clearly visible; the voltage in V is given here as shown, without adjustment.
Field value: 2.5 V
